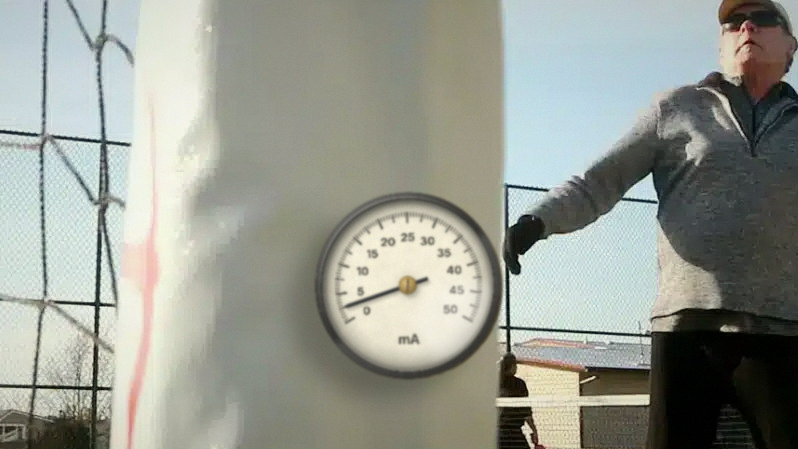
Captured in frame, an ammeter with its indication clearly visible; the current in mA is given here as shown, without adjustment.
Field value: 2.5 mA
